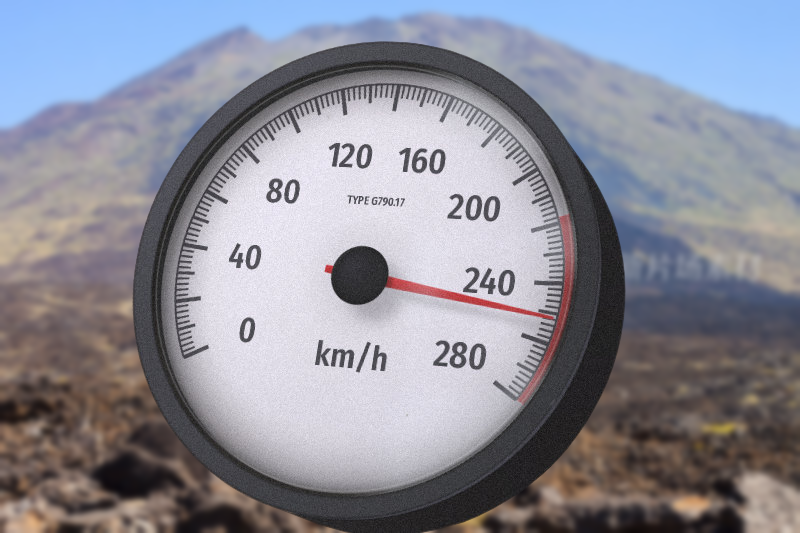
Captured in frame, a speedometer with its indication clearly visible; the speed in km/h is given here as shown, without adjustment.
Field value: 252 km/h
